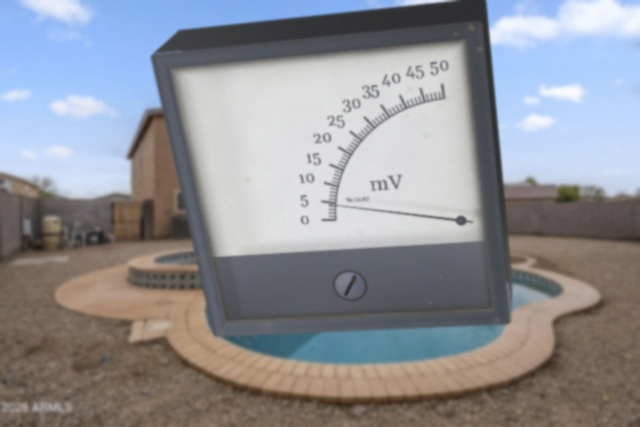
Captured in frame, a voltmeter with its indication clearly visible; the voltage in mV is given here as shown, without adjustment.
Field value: 5 mV
